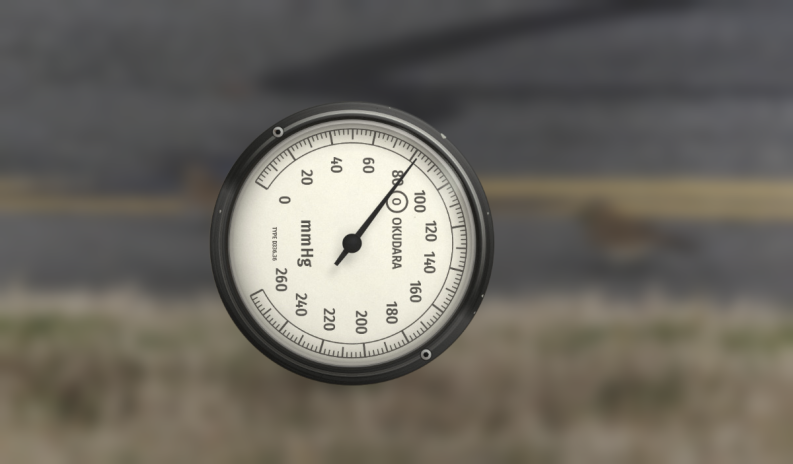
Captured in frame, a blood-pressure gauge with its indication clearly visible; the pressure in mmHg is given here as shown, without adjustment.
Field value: 82 mmHg
